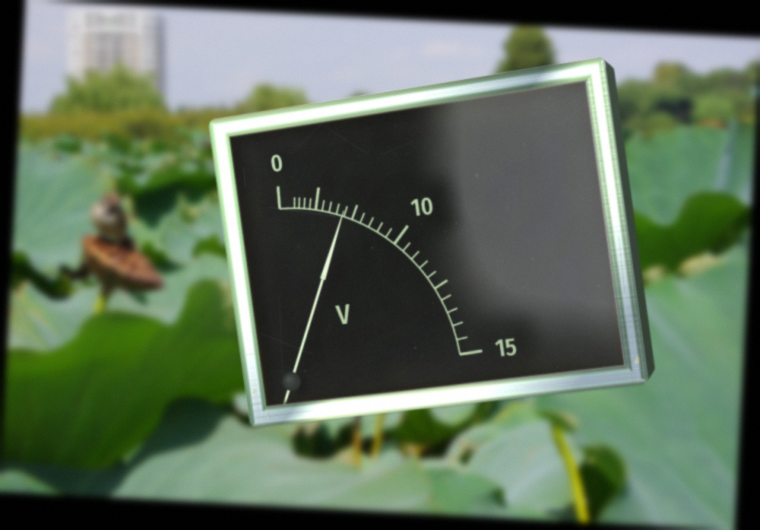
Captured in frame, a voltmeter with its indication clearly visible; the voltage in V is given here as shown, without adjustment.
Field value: 7 V
